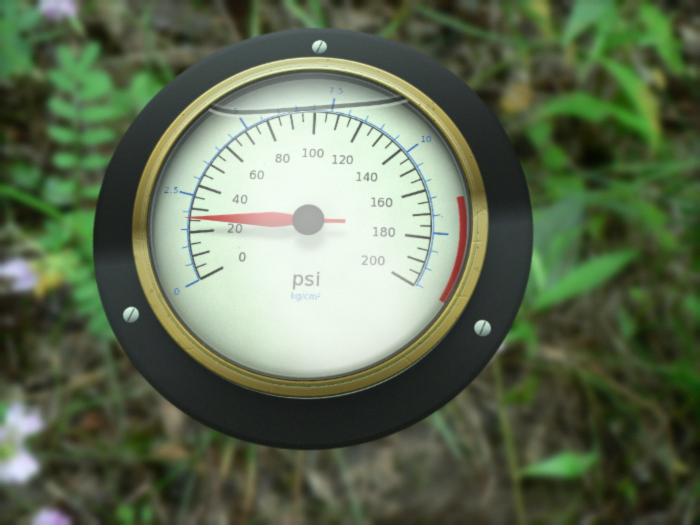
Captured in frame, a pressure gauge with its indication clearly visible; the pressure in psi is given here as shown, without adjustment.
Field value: 25 psi
